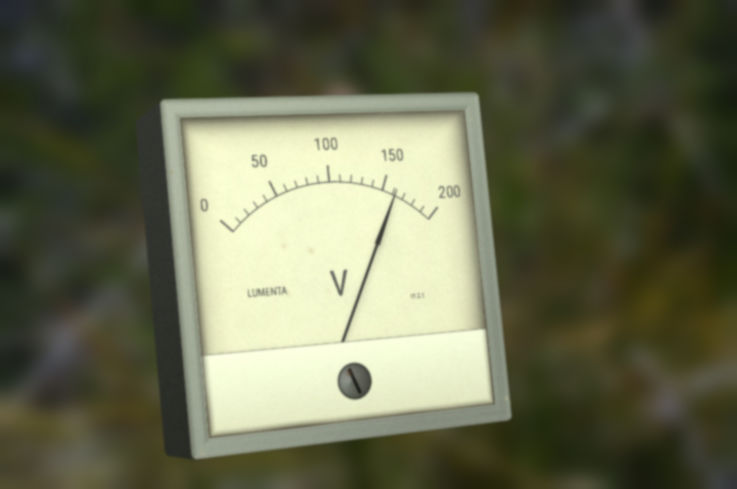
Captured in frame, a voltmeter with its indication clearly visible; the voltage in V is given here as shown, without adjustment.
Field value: 160 V
